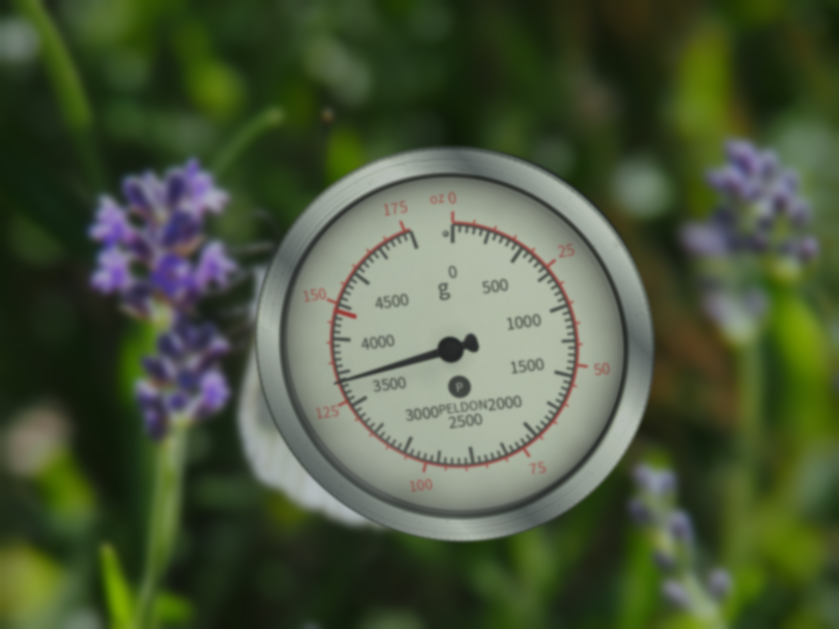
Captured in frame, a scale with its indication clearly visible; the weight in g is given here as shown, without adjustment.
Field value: 3700 g
